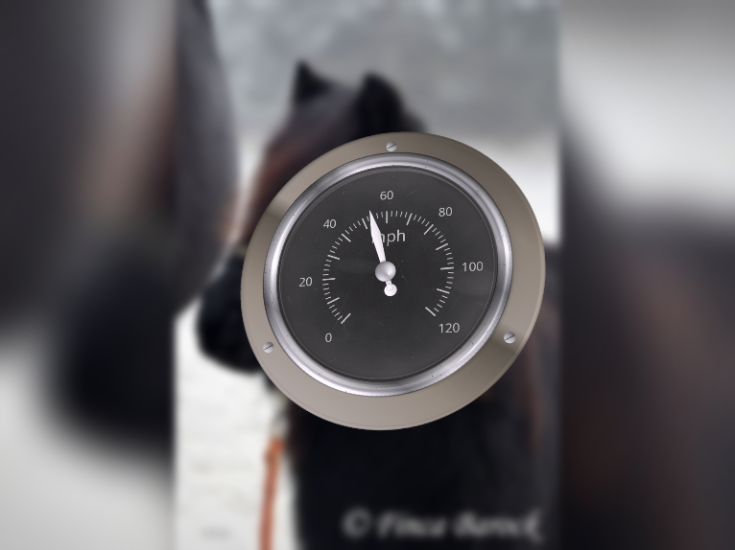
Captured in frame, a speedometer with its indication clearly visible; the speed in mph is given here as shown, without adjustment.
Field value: 54 mph
